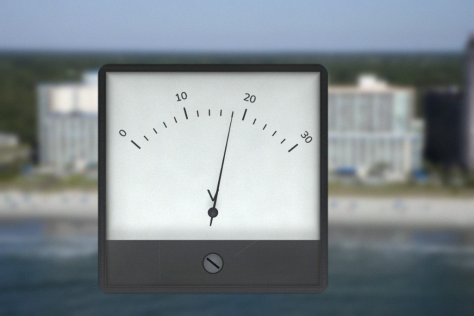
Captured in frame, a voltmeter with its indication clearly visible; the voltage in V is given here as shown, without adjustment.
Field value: 18 V
